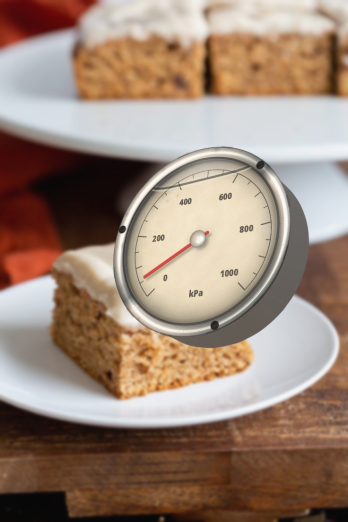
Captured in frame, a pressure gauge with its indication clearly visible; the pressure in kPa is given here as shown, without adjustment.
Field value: 50 kPa
